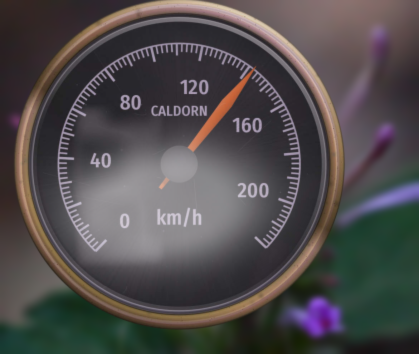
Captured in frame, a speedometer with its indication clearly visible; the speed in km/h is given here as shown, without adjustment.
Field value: 142 km/h
